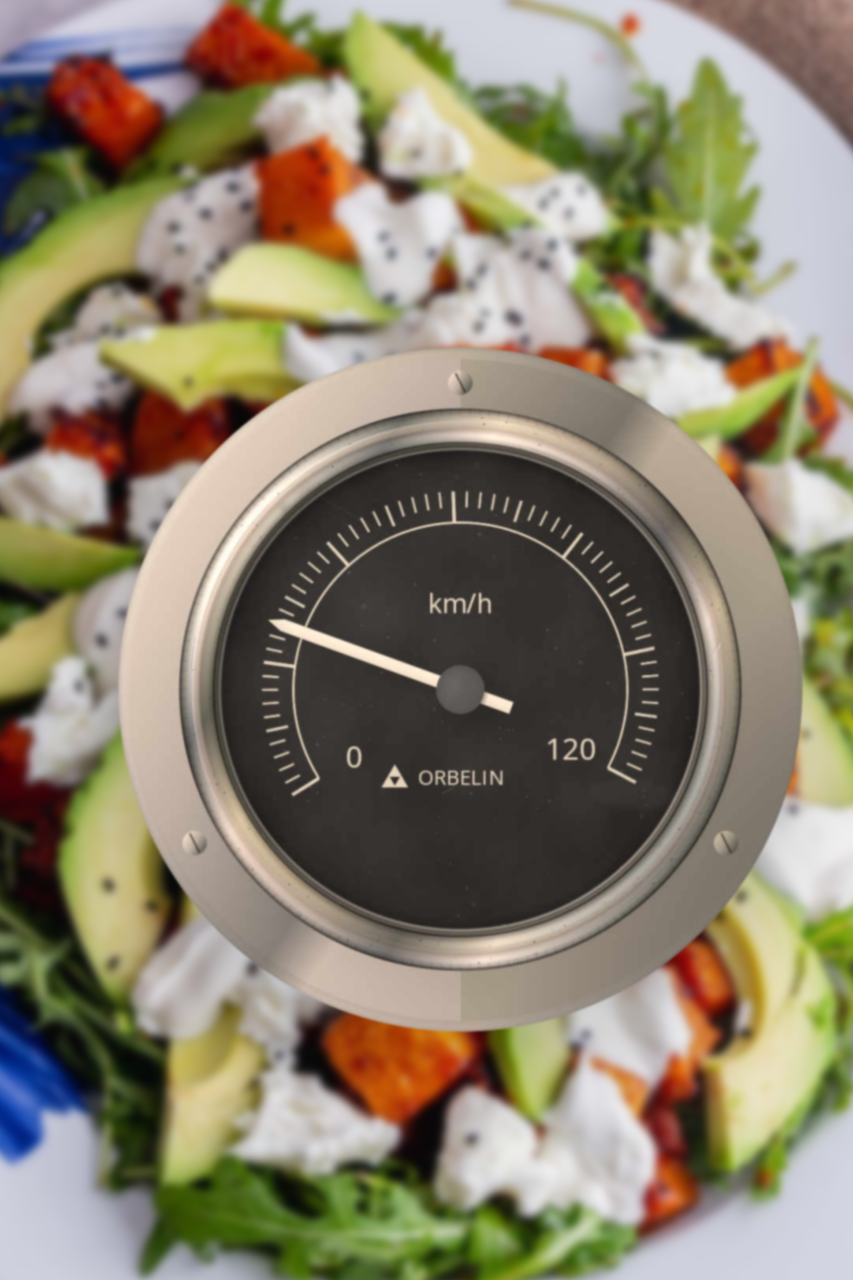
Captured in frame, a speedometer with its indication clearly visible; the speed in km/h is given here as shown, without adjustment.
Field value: 26 km/h
